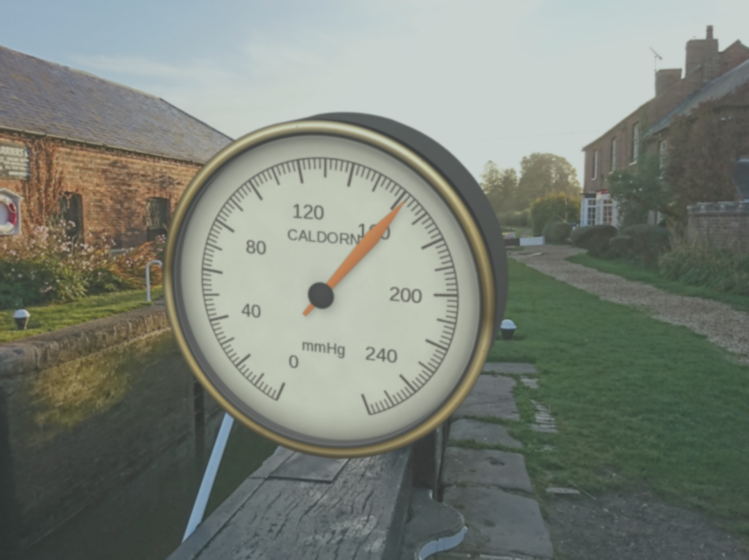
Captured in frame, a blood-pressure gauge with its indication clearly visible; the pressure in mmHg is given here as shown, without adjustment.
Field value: 162 mmHg
